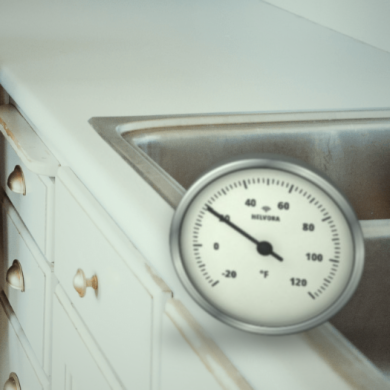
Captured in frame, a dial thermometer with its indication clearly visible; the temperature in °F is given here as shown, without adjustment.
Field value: 20 °F
